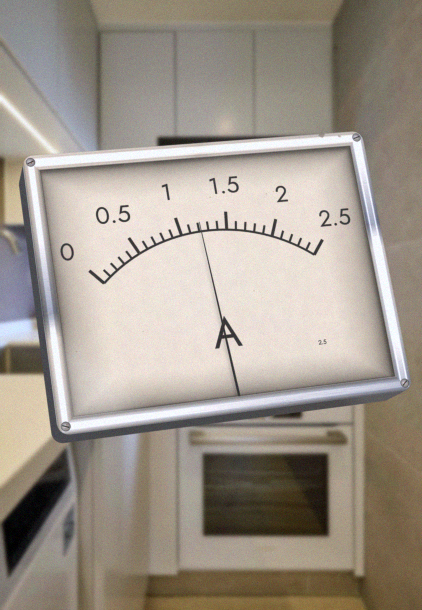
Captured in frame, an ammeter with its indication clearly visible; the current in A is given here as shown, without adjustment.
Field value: 1.2 A
